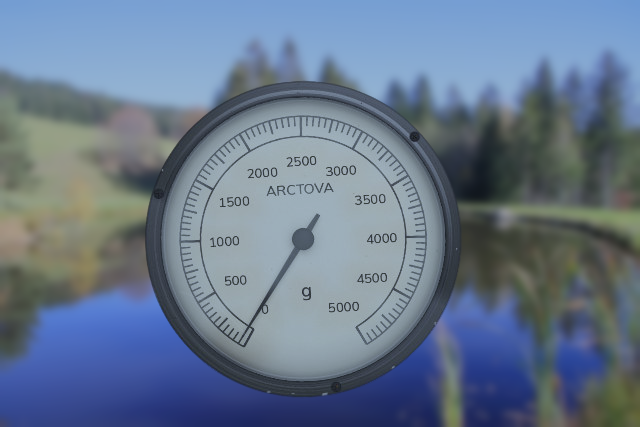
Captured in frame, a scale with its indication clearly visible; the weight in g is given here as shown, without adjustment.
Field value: 50 g
